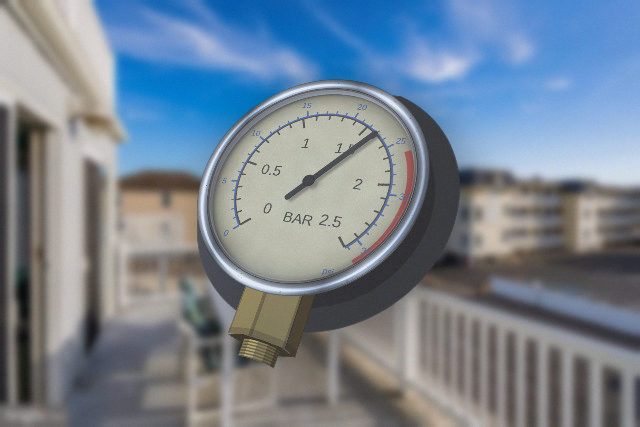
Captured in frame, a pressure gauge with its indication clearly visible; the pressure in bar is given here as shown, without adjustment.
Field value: 1.6 bar
